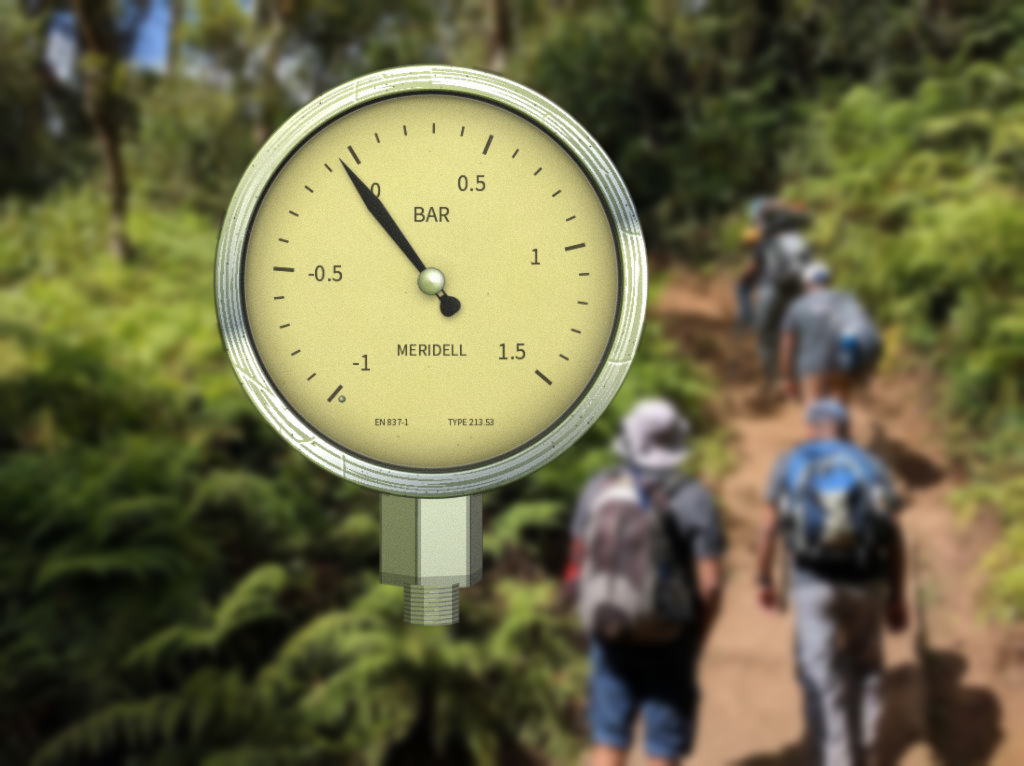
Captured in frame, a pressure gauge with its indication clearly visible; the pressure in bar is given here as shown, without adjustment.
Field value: -0.05 bar
